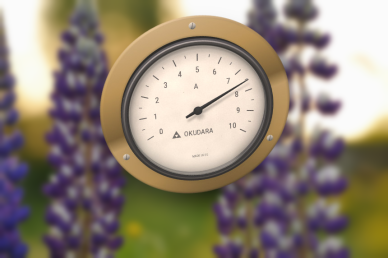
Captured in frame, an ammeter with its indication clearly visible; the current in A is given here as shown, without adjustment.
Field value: 7.5 A
